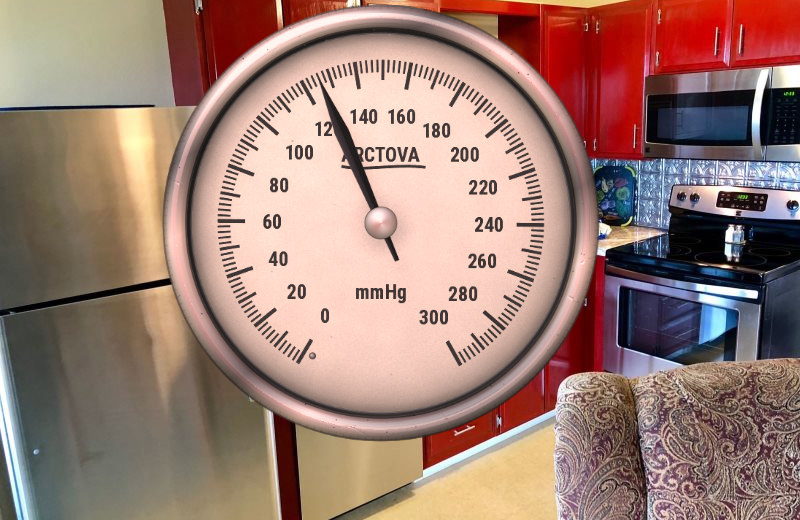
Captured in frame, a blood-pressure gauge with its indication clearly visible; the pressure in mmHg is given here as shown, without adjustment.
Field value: 126 mmHg
